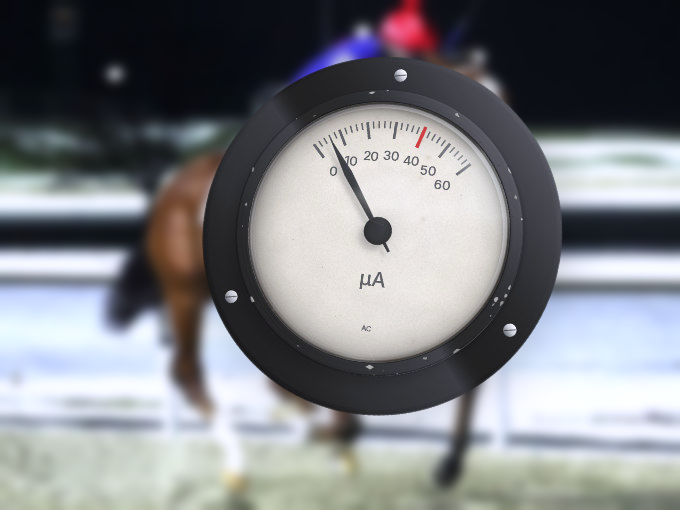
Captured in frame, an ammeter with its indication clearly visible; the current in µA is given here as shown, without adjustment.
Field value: 6 µA
